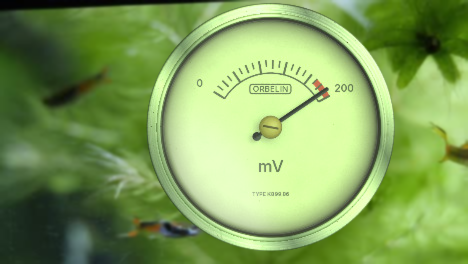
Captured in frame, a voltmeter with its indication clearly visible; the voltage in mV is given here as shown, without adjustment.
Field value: 190 mV
